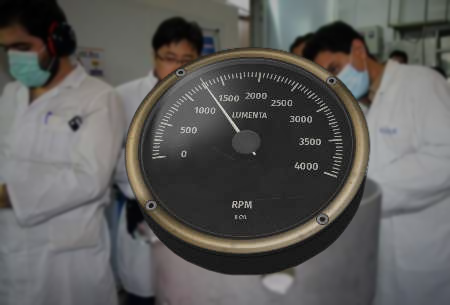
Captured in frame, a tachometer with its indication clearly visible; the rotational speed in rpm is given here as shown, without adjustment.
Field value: 1250 rpm
